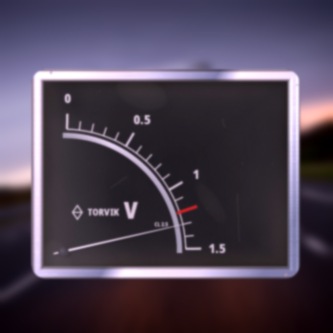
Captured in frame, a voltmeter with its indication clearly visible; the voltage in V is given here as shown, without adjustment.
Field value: 1.3 V
